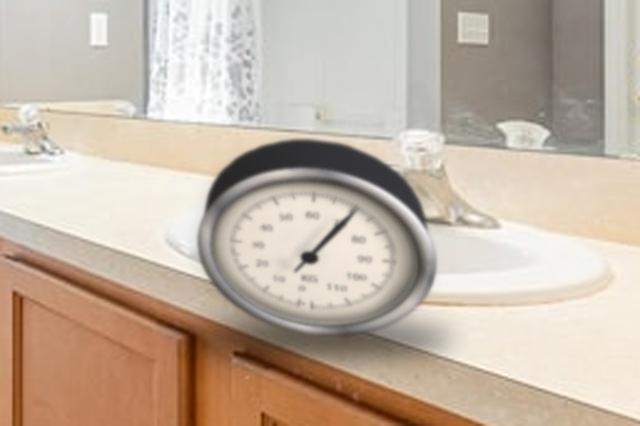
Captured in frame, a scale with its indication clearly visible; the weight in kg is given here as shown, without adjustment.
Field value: 70 kg
